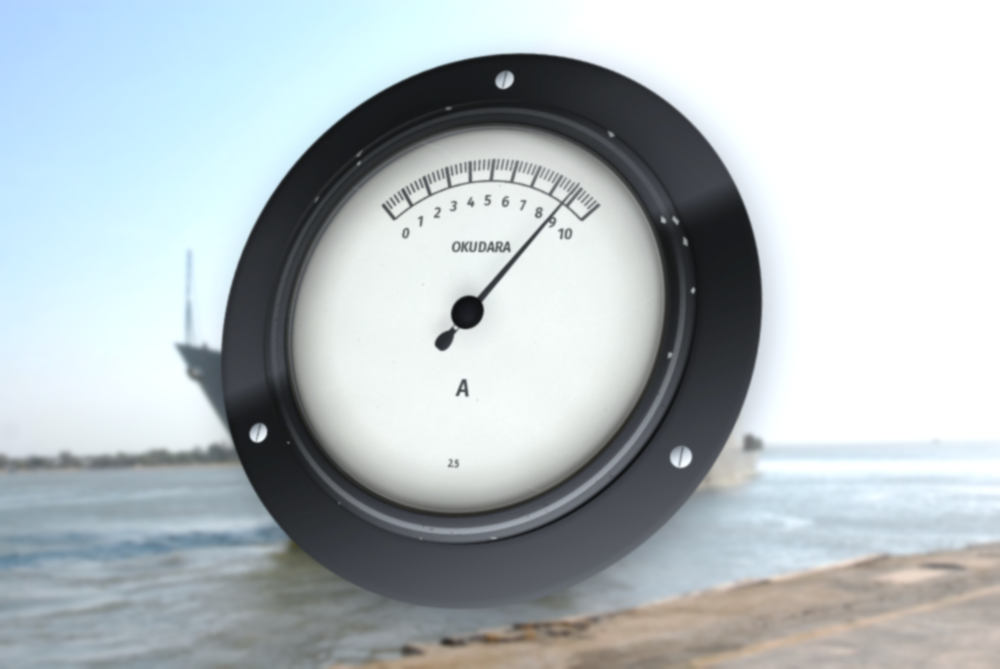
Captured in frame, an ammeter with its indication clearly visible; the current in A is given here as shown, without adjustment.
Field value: 9 A
